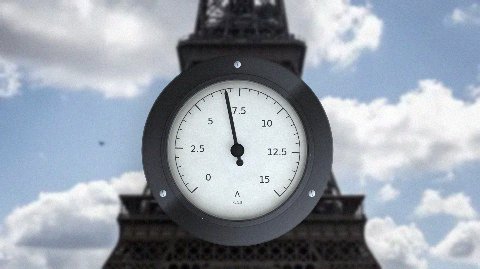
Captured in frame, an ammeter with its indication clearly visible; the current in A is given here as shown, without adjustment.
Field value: 6.75 A
